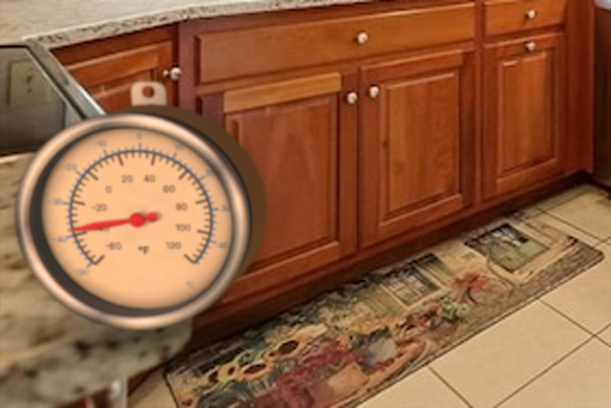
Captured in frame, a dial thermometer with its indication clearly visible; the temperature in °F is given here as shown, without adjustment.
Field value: -36 °F
